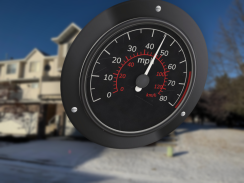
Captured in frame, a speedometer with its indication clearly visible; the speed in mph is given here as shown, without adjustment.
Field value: 45 mph
